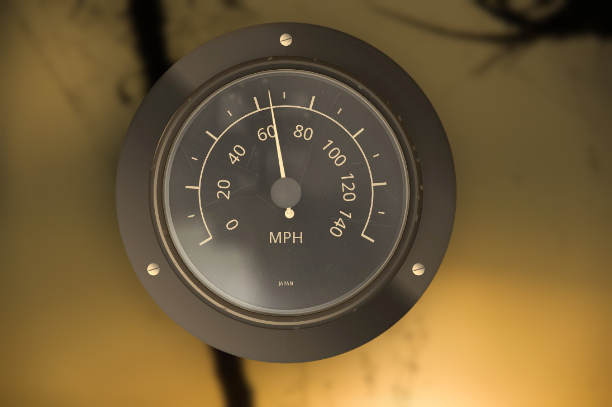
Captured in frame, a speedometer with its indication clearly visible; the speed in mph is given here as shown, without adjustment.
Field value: 65 mph
